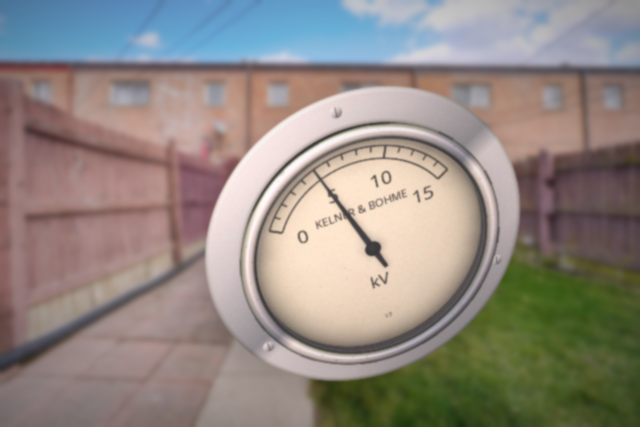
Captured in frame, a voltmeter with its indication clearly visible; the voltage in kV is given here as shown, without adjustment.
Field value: 5 kV
